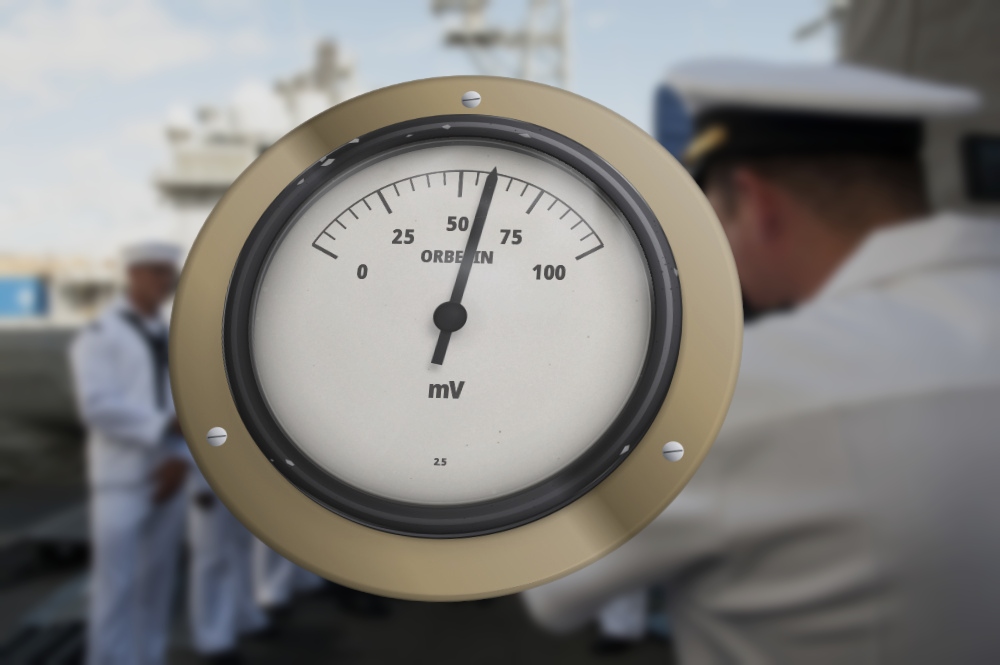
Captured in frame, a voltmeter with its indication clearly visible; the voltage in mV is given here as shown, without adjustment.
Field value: 60 mV
